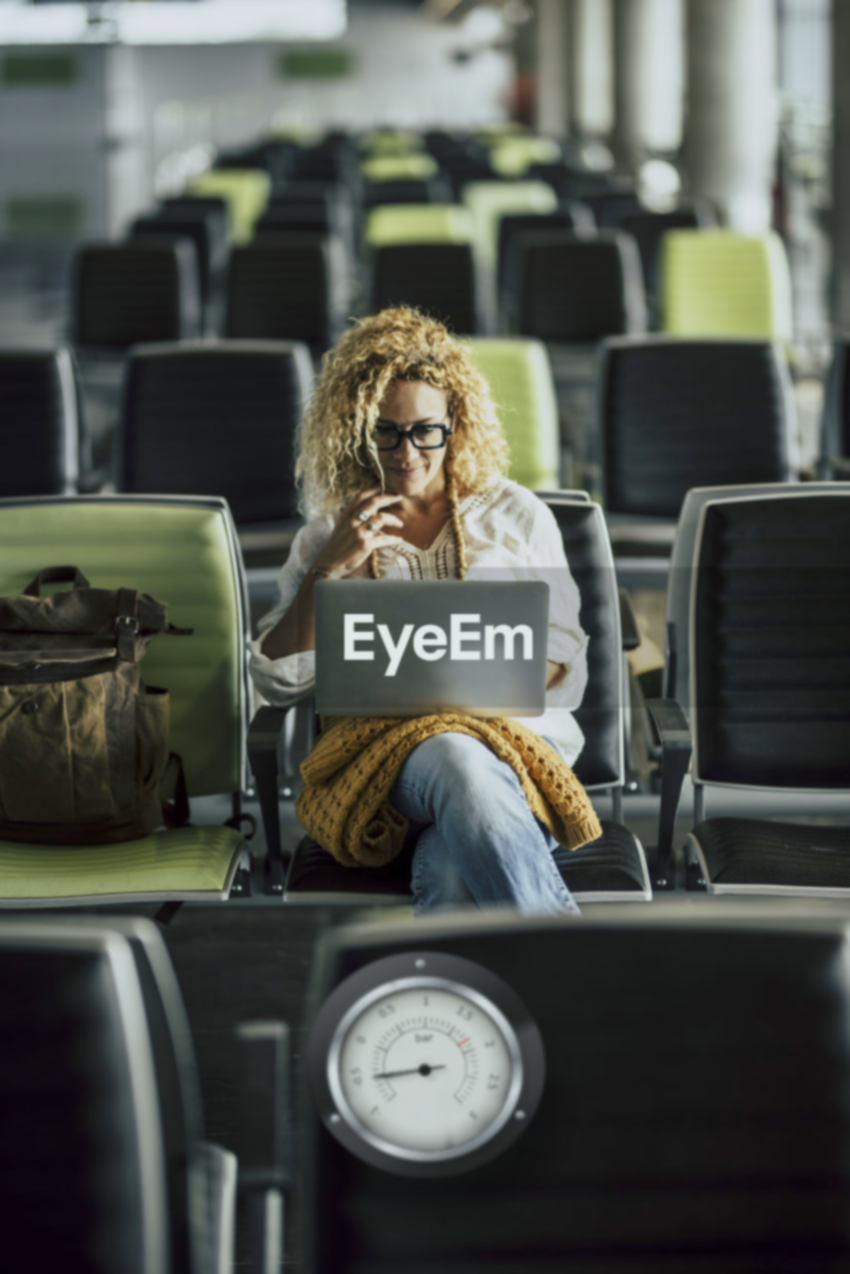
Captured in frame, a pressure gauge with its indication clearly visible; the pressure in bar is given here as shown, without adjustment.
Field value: -0.5 bar
